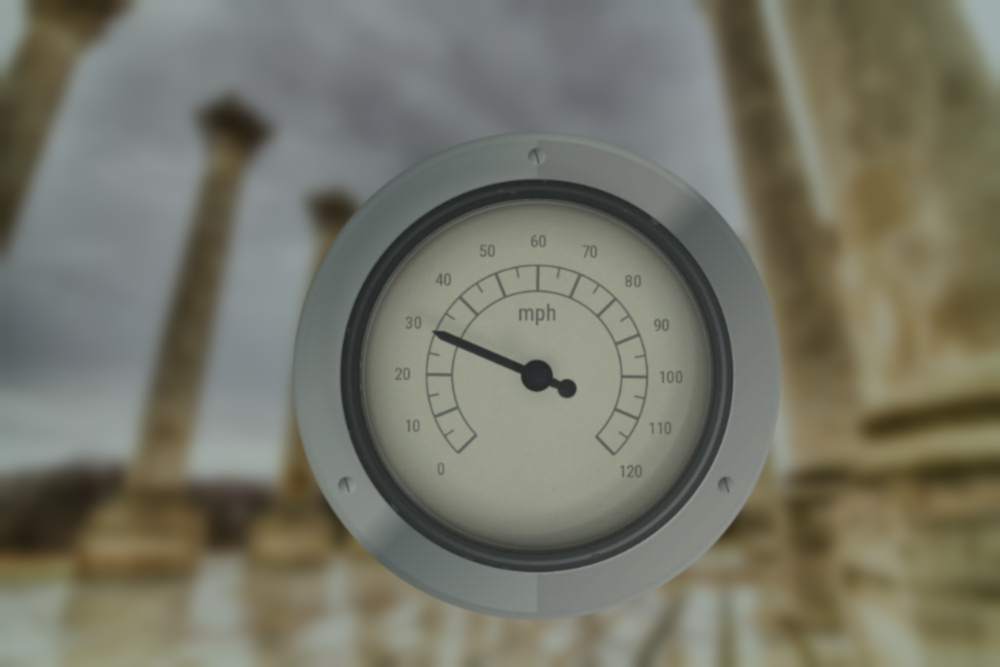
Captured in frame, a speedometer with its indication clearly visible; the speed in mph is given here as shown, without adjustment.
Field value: 30 mph
